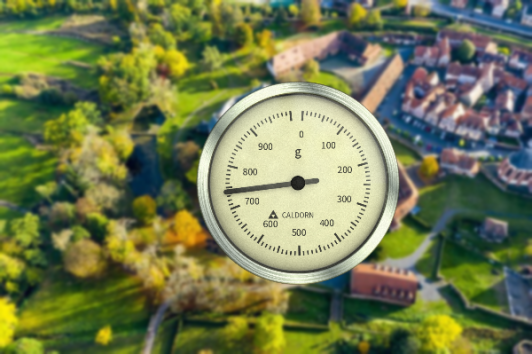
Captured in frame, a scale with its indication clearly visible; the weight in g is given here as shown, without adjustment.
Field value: 740 g
